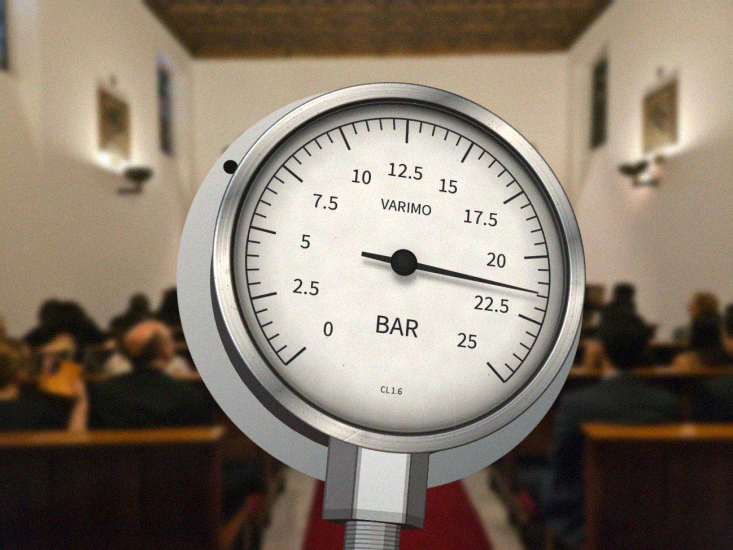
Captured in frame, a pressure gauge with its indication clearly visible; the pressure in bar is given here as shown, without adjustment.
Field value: 21.5 bar
